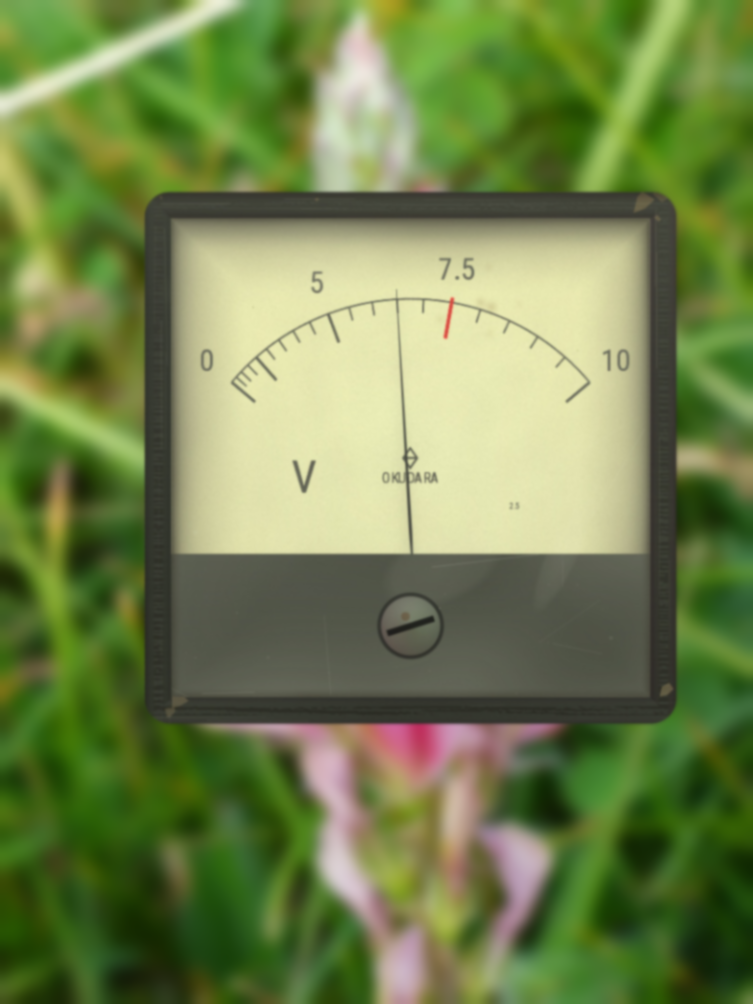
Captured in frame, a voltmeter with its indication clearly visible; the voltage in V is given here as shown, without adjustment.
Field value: 6.5 V
